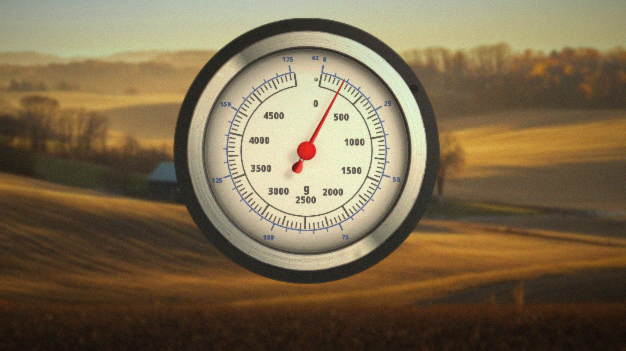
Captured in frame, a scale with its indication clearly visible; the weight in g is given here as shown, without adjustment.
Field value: 250 g
